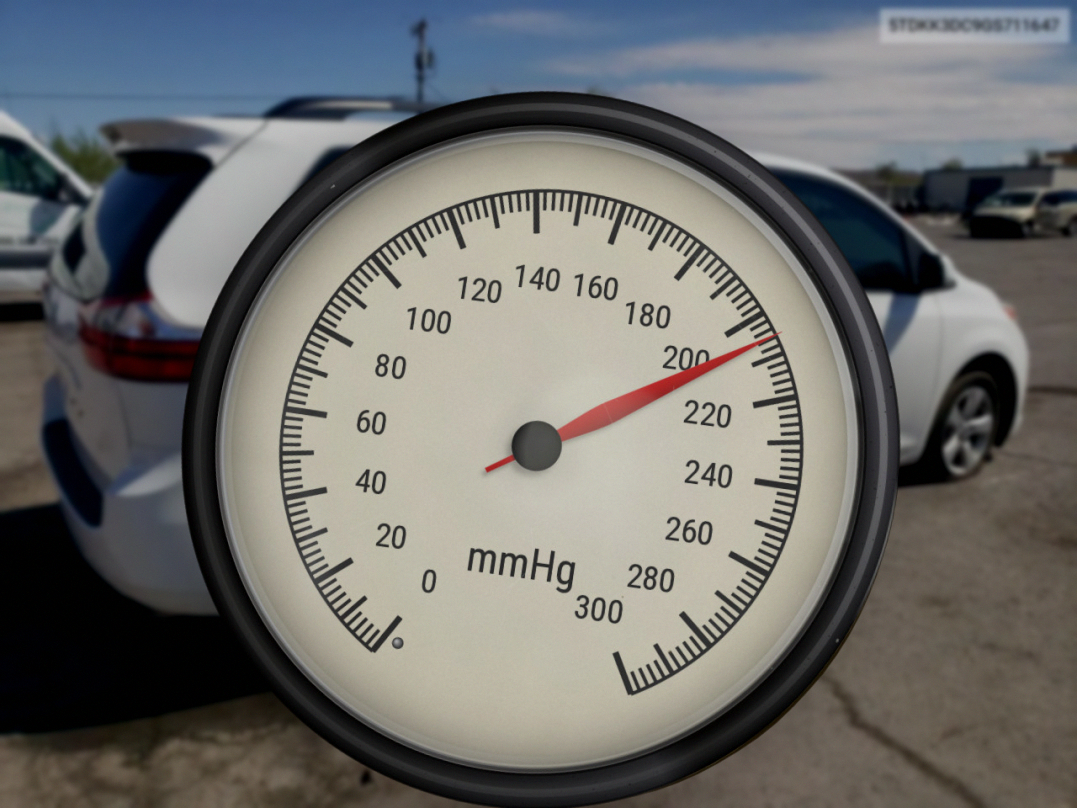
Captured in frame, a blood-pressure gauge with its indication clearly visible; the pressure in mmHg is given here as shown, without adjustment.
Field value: 206 mmHg
